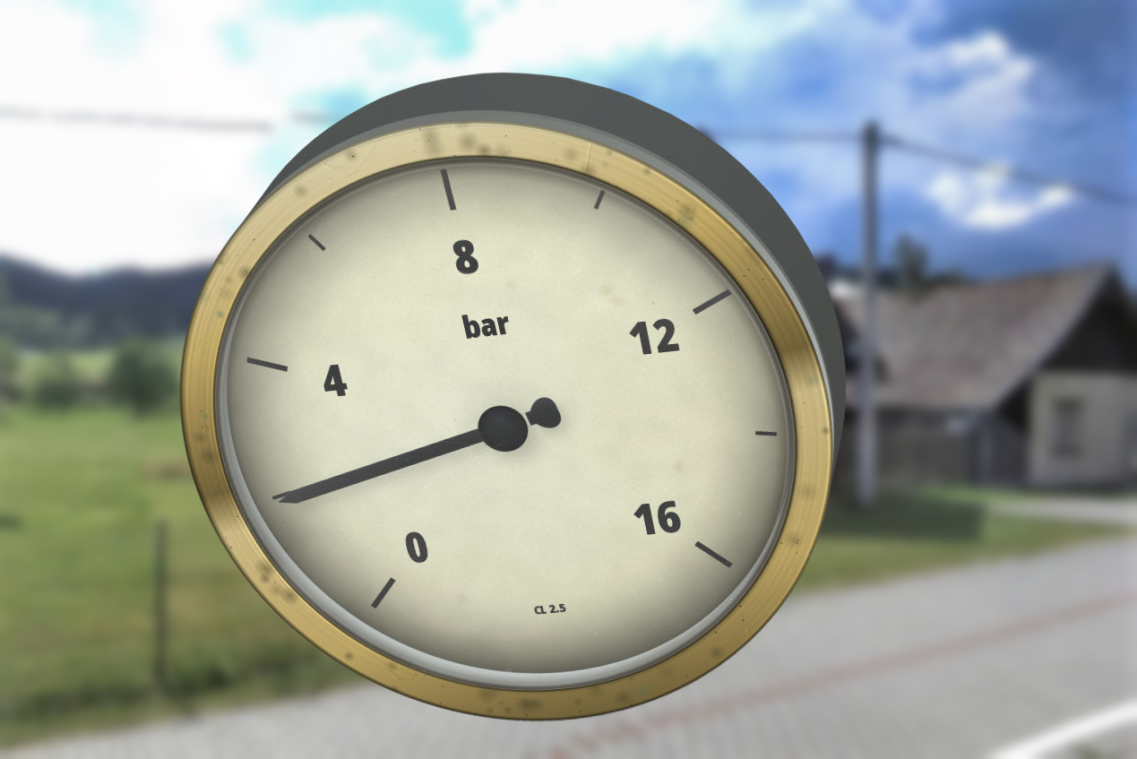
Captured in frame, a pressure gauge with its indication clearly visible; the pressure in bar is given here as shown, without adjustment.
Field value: 2 bar
